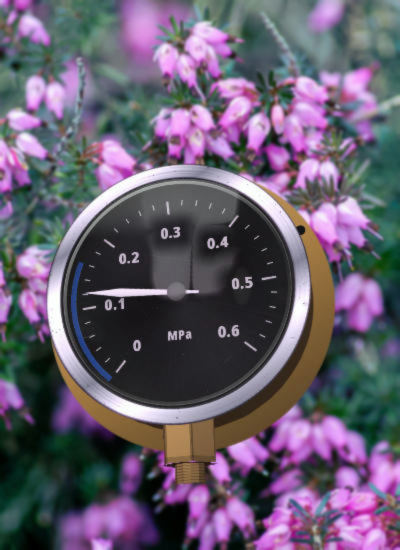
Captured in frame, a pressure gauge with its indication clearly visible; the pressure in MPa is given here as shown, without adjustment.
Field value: 0.12 MPa
